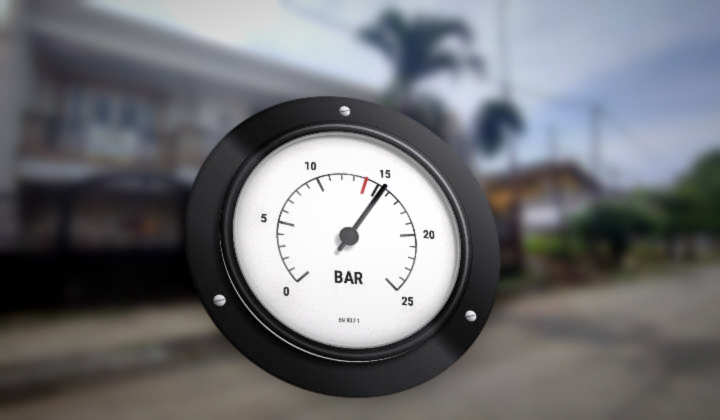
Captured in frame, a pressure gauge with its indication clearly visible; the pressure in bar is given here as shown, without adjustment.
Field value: 15.5 bar
